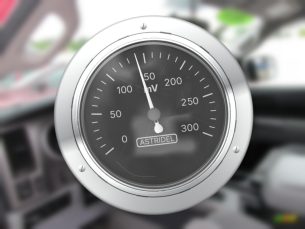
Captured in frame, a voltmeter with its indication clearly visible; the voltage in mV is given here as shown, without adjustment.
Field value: 140 mV
